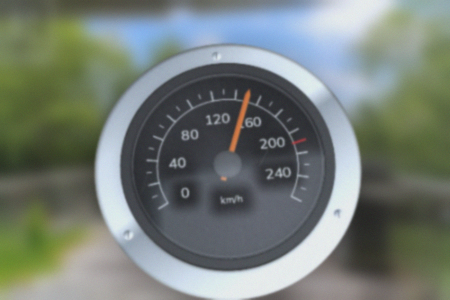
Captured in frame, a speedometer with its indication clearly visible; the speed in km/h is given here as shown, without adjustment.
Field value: 150 km/h
